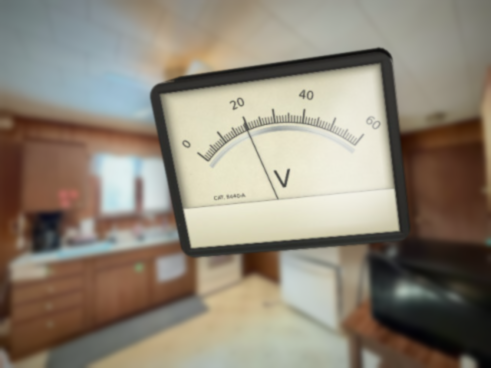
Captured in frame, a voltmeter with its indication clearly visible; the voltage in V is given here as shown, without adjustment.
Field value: 20 V
